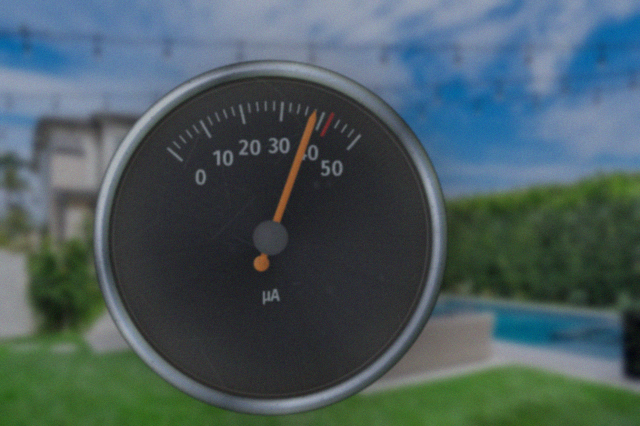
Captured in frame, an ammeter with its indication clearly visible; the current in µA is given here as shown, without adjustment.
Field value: 38 µA
